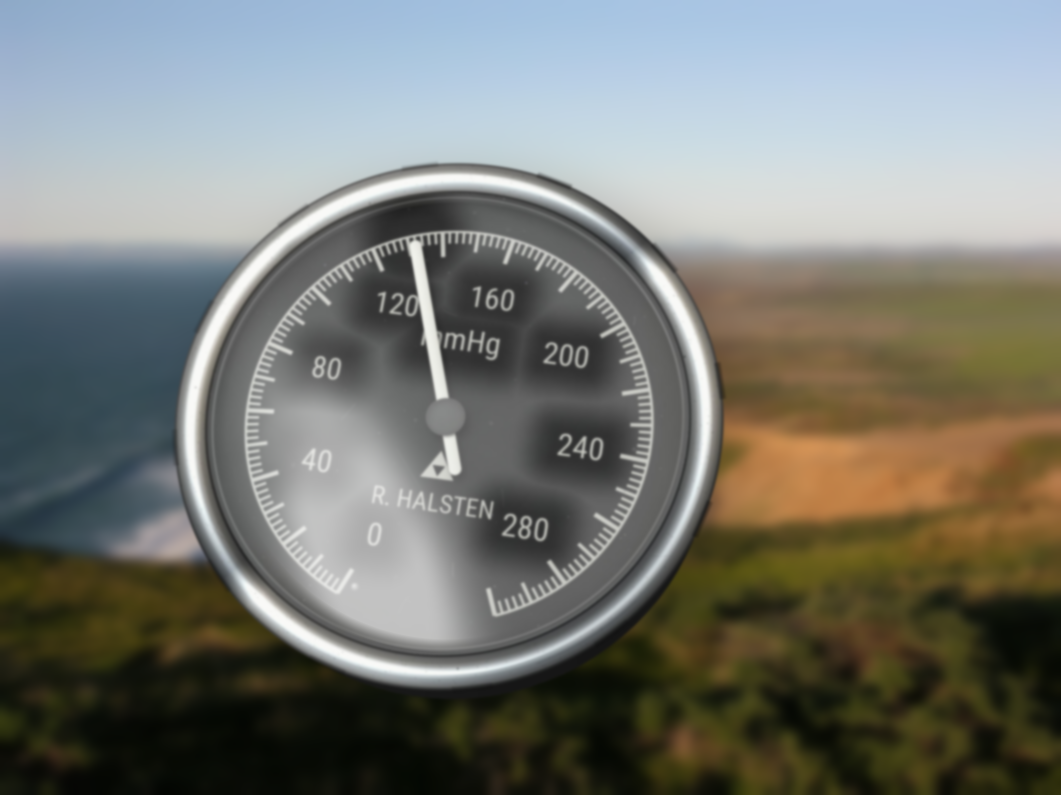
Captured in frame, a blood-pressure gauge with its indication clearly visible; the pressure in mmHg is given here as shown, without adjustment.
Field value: 132 mmHg
